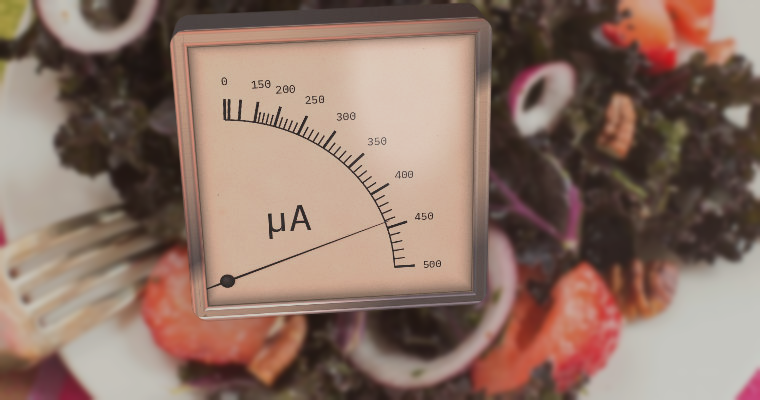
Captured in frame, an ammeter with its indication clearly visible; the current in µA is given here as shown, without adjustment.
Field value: 440 µA
